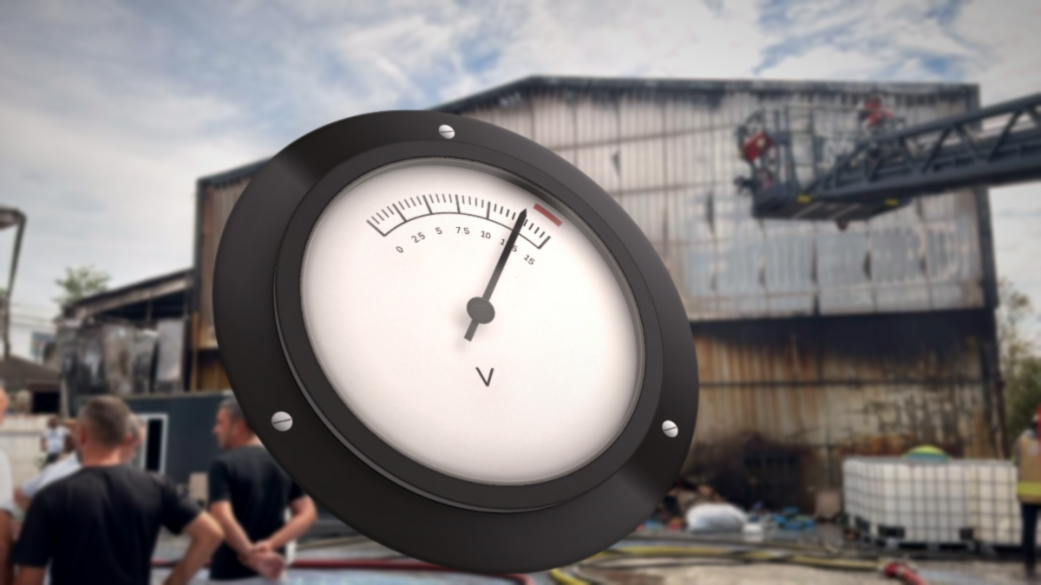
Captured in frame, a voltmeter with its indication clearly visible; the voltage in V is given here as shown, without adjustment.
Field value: 12.5 V
